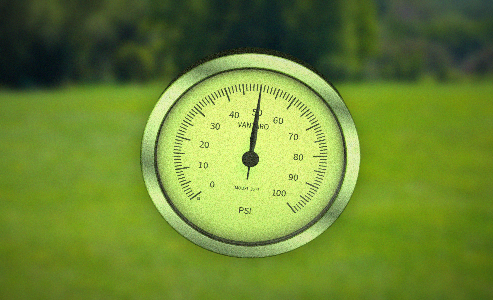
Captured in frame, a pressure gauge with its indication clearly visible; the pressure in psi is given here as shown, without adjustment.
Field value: 50 psi
